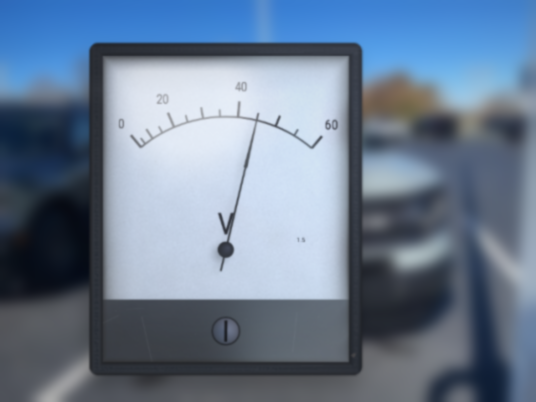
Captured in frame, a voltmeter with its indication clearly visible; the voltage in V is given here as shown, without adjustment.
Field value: 45 V
